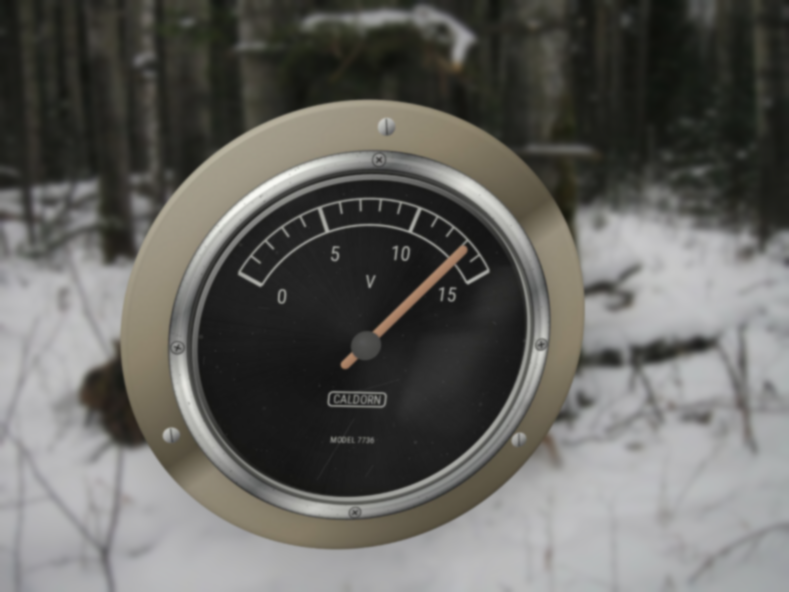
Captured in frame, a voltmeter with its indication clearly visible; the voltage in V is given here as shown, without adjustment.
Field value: 13 V
